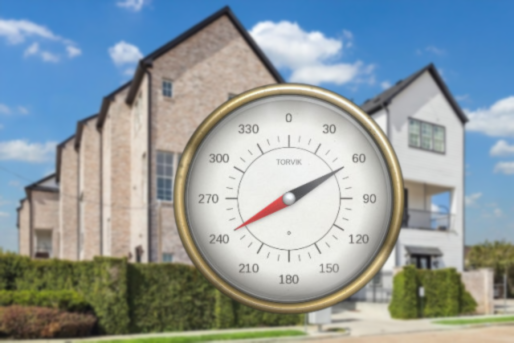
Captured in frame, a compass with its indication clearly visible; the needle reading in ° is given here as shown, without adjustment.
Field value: 240 °
